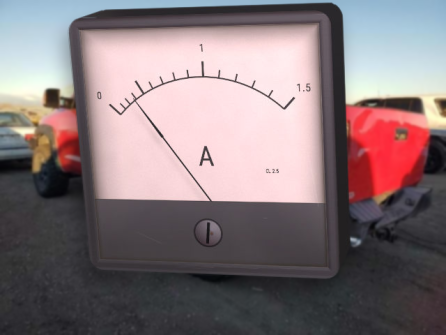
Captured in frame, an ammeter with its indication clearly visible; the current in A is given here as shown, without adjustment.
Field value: 0.4 A
